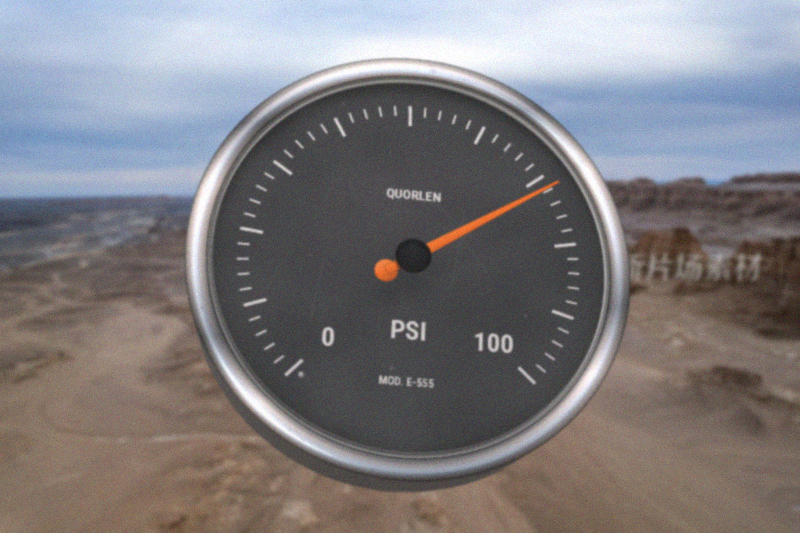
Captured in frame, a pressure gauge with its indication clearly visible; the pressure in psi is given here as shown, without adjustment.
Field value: 72 psi
